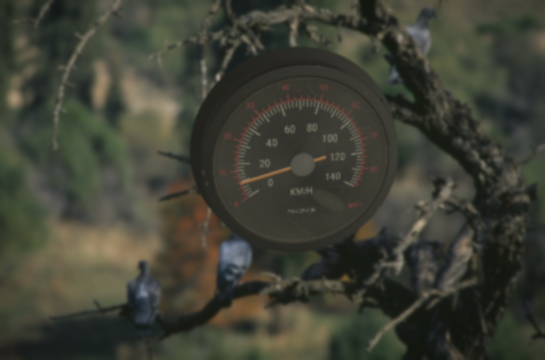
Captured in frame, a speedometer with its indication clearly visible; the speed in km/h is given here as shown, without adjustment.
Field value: 10 km/h
